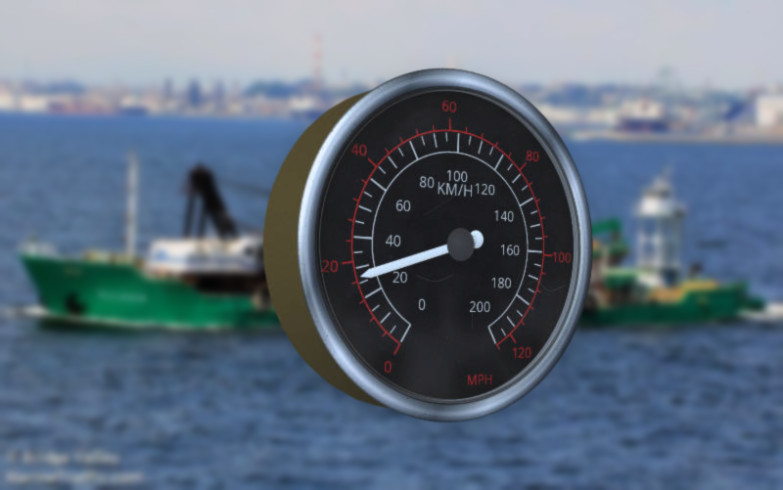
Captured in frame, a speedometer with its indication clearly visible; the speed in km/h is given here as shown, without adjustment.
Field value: 27.5 km/h
